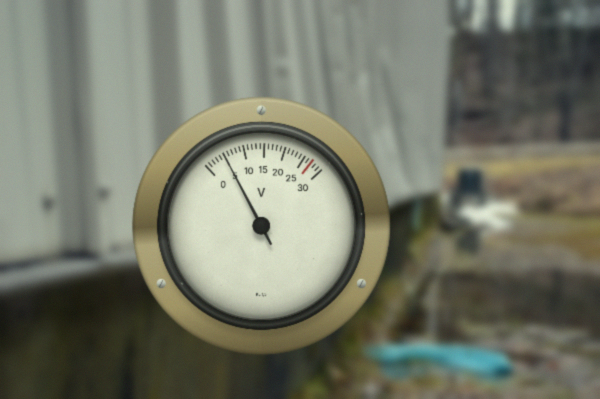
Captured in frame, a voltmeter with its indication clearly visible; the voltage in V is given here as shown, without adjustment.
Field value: 5 V
